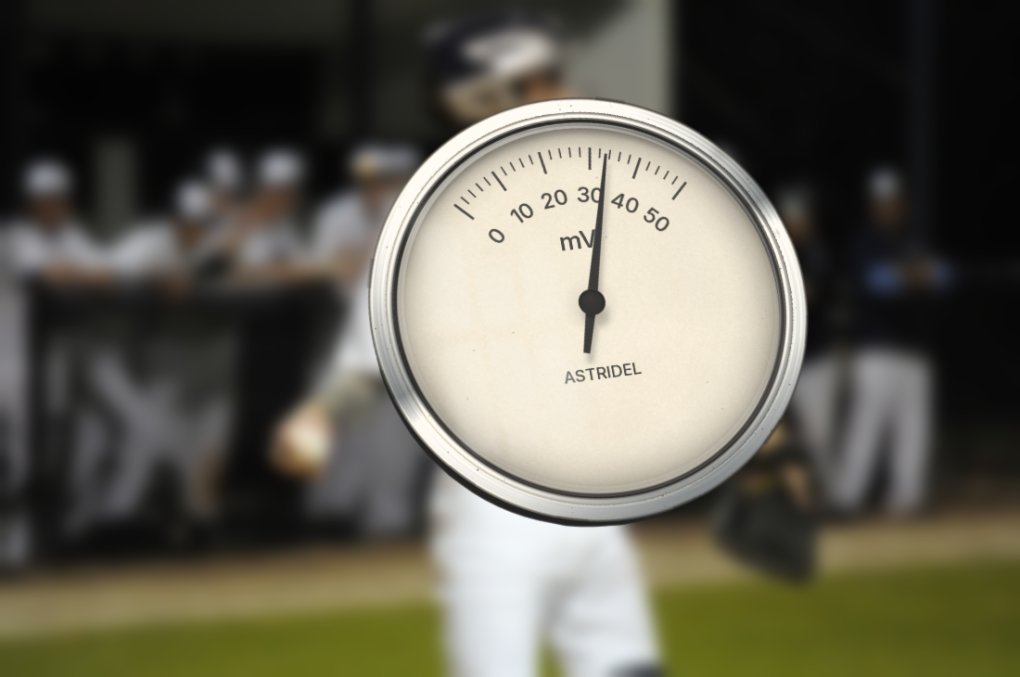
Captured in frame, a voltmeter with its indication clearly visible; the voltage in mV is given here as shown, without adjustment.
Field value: 33 mV
